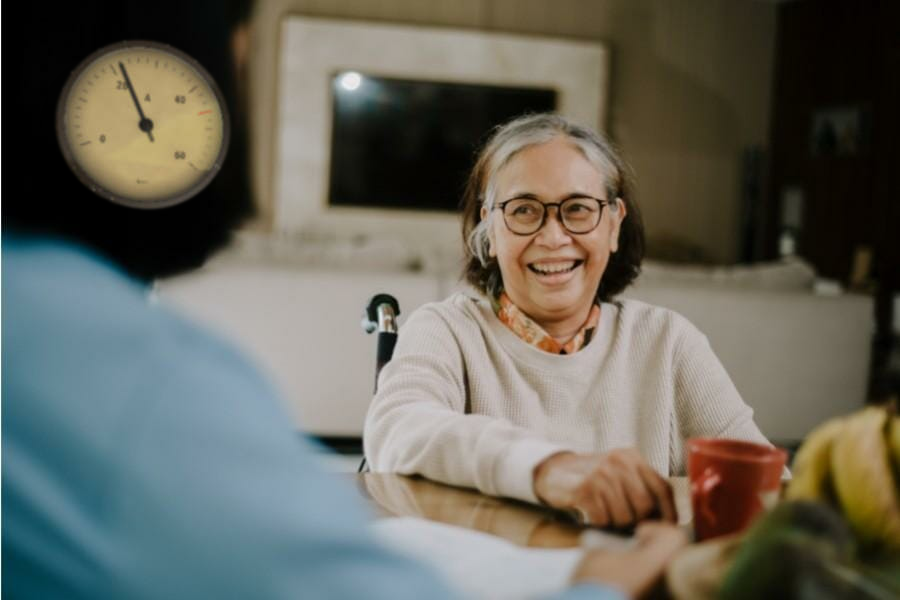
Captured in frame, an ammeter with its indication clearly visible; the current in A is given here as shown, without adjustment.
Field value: 22 A
